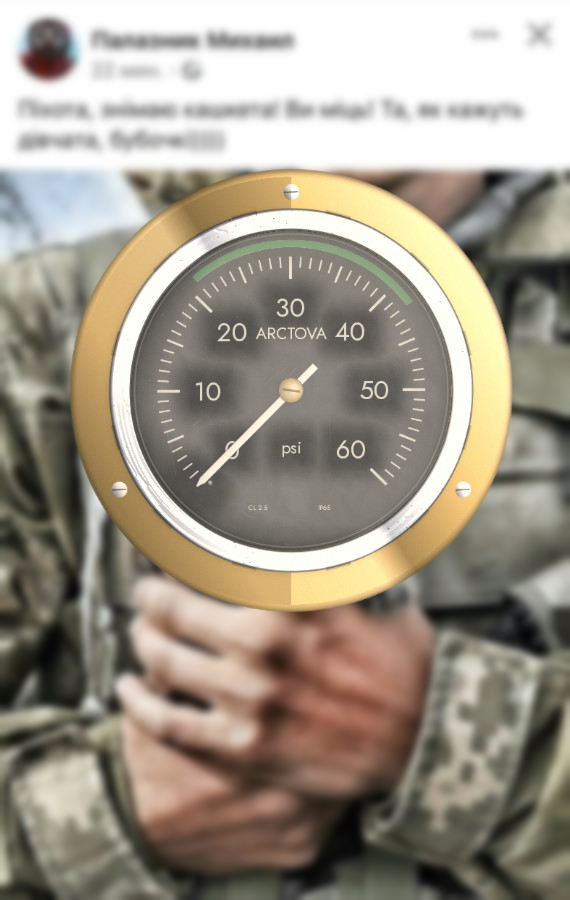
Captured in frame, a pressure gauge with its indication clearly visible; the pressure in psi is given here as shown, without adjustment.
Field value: 0 psi
